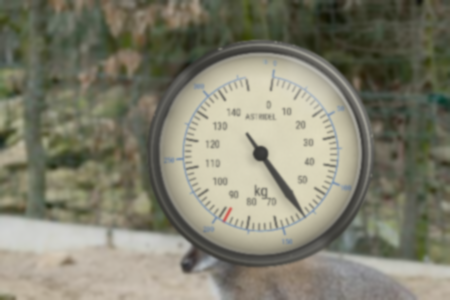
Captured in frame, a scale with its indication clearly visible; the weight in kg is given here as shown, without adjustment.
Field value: 60 kg
